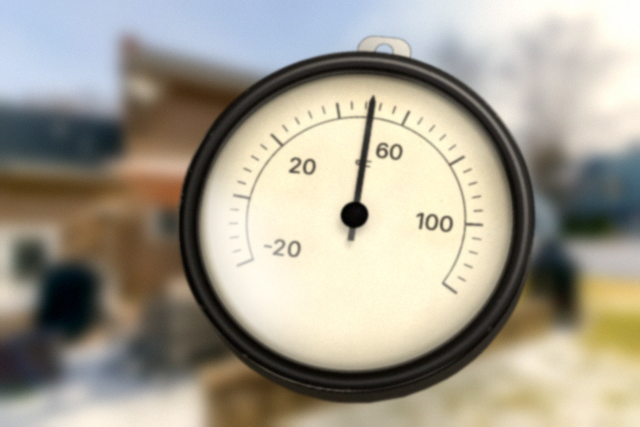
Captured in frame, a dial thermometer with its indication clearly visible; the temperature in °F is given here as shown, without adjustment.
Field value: 50 °F
